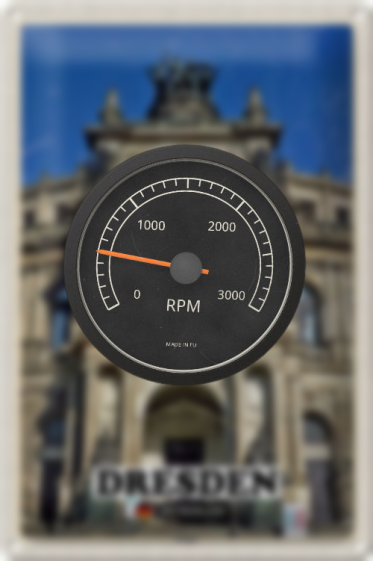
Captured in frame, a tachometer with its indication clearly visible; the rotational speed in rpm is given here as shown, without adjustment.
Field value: 500 rpm
